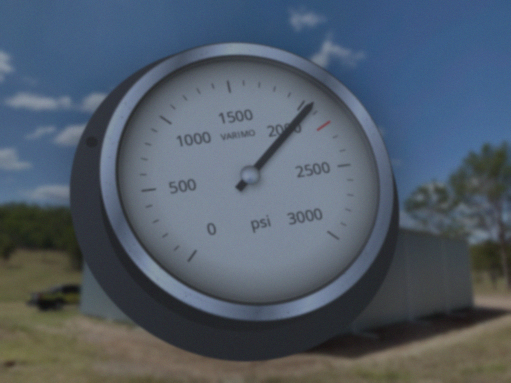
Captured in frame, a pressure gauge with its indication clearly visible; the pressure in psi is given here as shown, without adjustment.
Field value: 2050 psi
